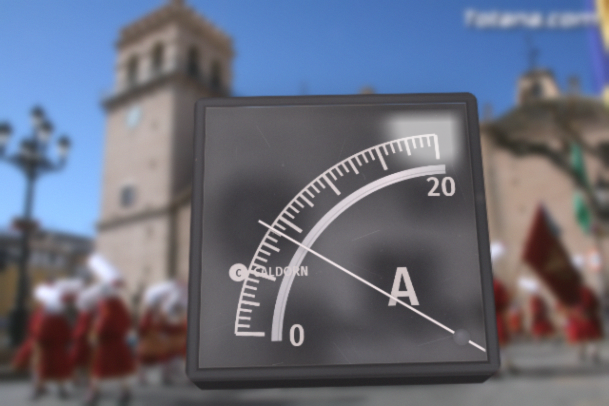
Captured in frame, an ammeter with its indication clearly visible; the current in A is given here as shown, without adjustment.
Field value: 7 A
